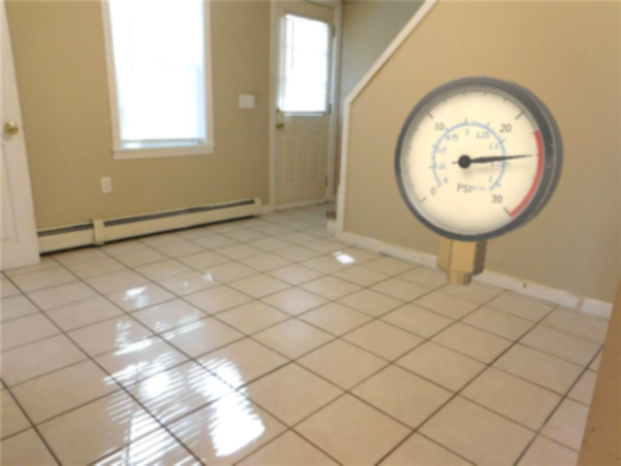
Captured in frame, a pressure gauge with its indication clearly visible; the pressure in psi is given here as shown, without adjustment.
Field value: 24 psi
